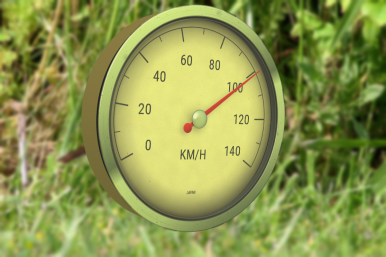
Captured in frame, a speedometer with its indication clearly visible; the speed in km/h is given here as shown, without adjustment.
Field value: 100 km/h
